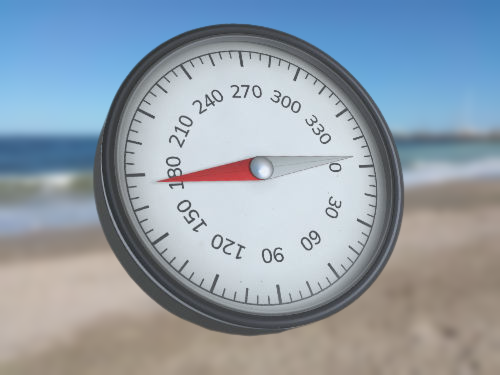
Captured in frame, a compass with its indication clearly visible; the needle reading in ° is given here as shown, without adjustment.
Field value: 175 °
